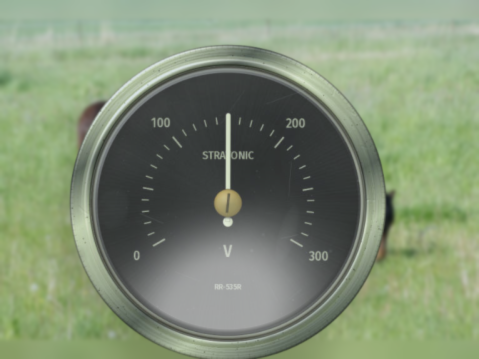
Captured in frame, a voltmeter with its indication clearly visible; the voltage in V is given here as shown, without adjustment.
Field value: 150 V
